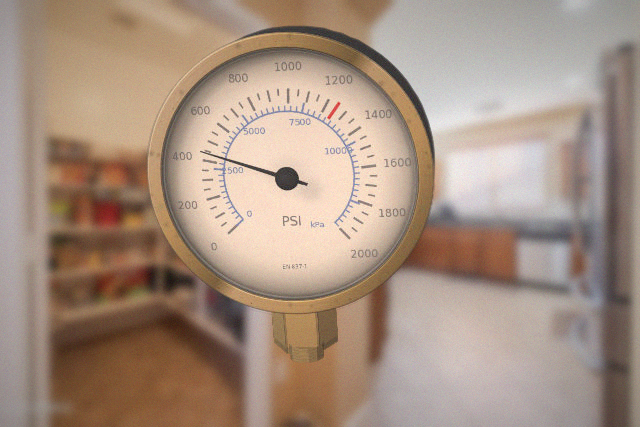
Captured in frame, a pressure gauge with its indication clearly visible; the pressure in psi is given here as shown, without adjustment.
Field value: 450 psi
